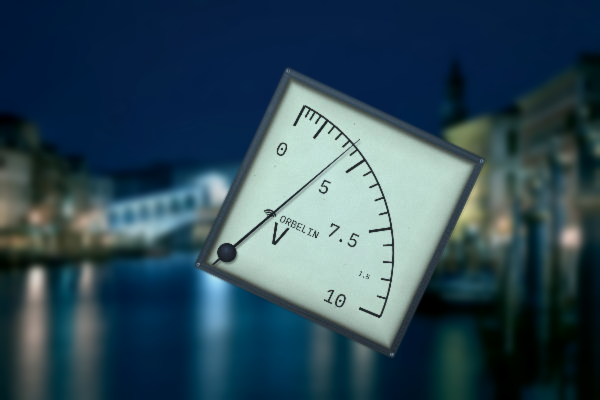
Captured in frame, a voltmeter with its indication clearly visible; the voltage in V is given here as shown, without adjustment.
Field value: 4.25 V
